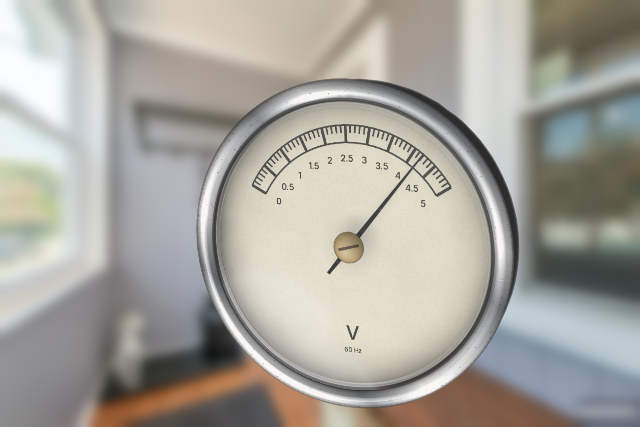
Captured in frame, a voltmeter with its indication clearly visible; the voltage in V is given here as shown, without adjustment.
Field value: 4.2 V
